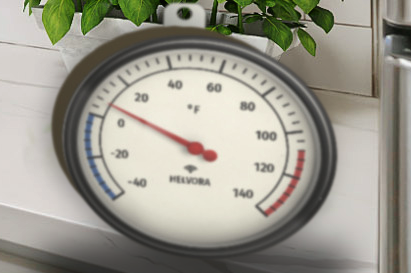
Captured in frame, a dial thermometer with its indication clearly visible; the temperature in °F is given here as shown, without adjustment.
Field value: 8 °F
